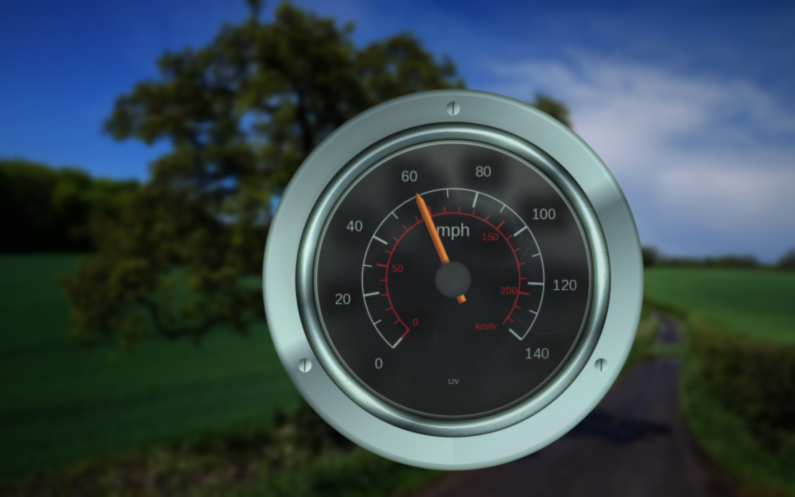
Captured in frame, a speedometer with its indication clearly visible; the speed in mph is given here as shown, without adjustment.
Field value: 60 mph
